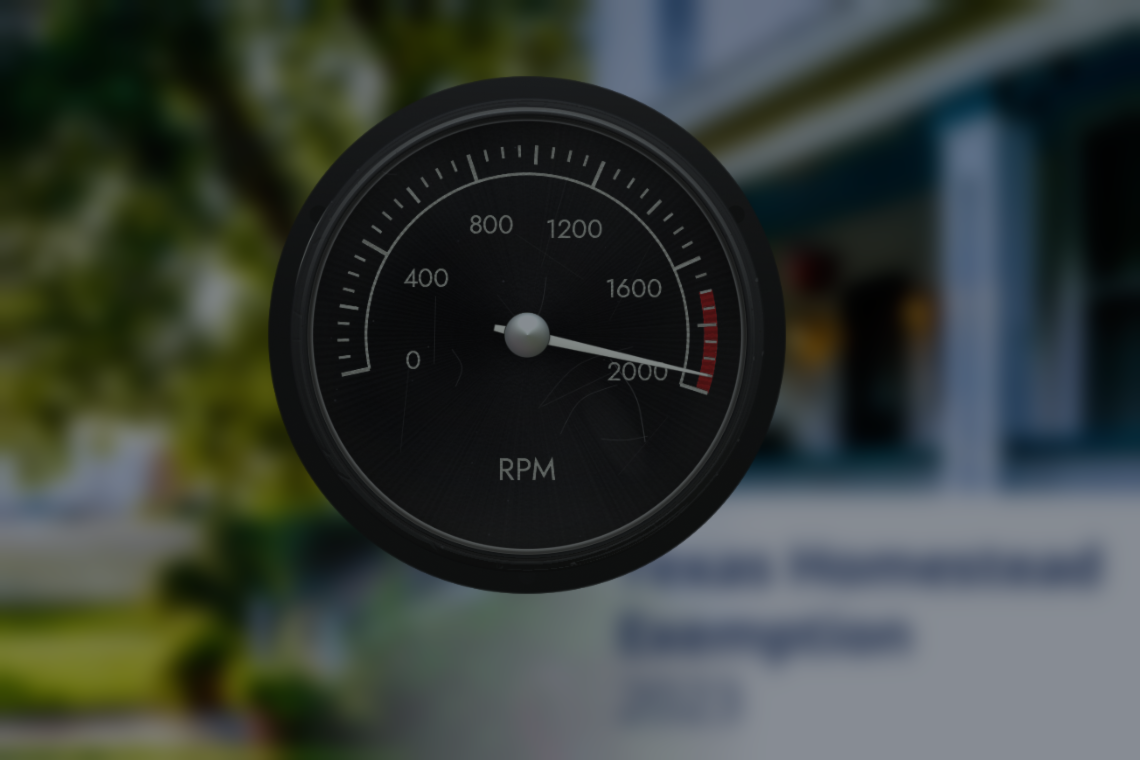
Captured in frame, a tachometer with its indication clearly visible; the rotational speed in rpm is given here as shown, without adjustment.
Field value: 1950 rpm
